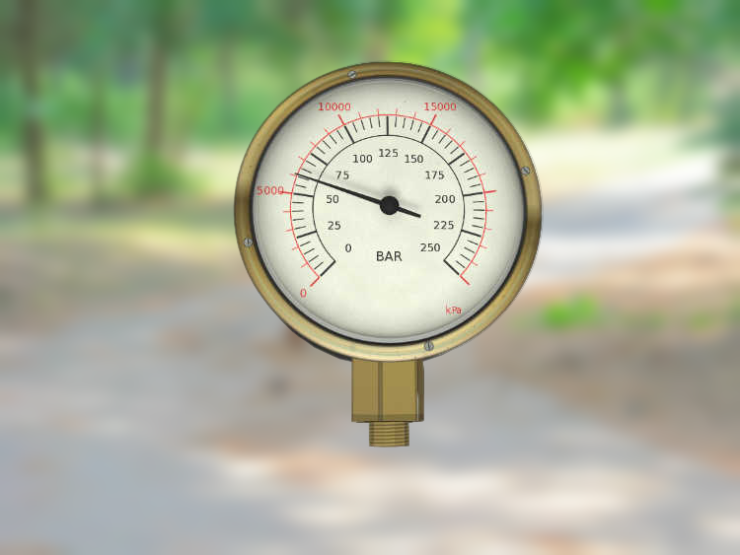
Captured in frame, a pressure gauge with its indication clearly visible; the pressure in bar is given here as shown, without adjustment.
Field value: 60 bar
